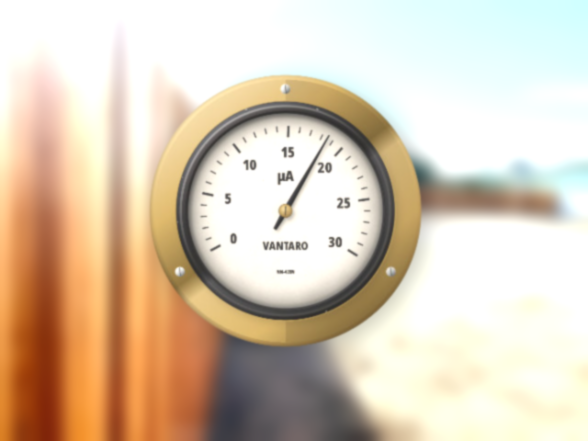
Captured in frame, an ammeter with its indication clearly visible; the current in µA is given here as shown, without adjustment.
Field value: 18.5 µA
